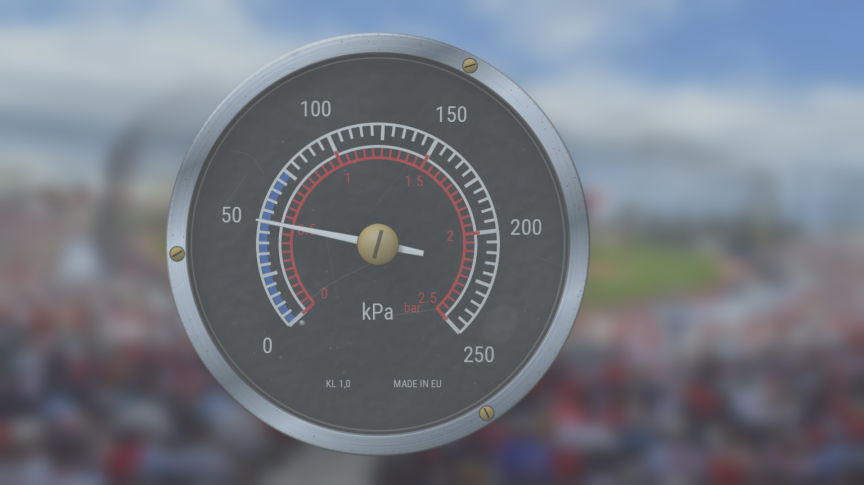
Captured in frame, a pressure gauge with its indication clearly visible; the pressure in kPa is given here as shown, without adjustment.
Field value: 50 kPa
